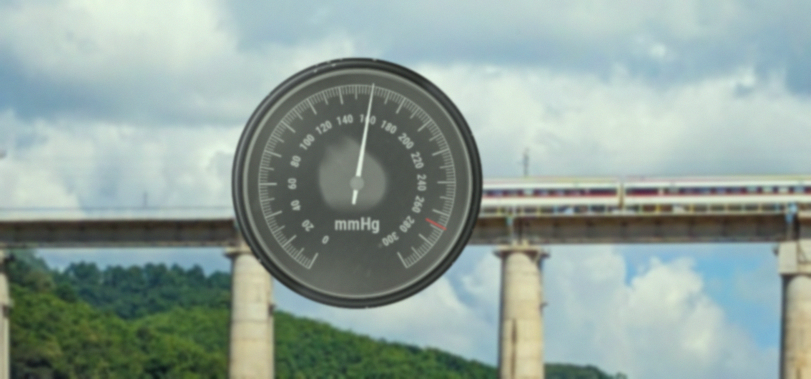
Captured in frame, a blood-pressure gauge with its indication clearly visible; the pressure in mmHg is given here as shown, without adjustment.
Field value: 160 mmHg
